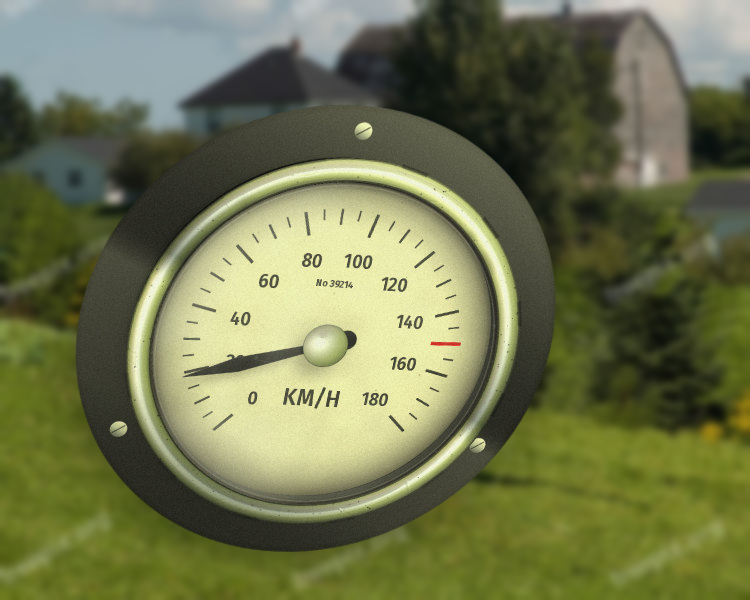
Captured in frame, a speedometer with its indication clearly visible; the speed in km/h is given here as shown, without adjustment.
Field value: 20 km/h
